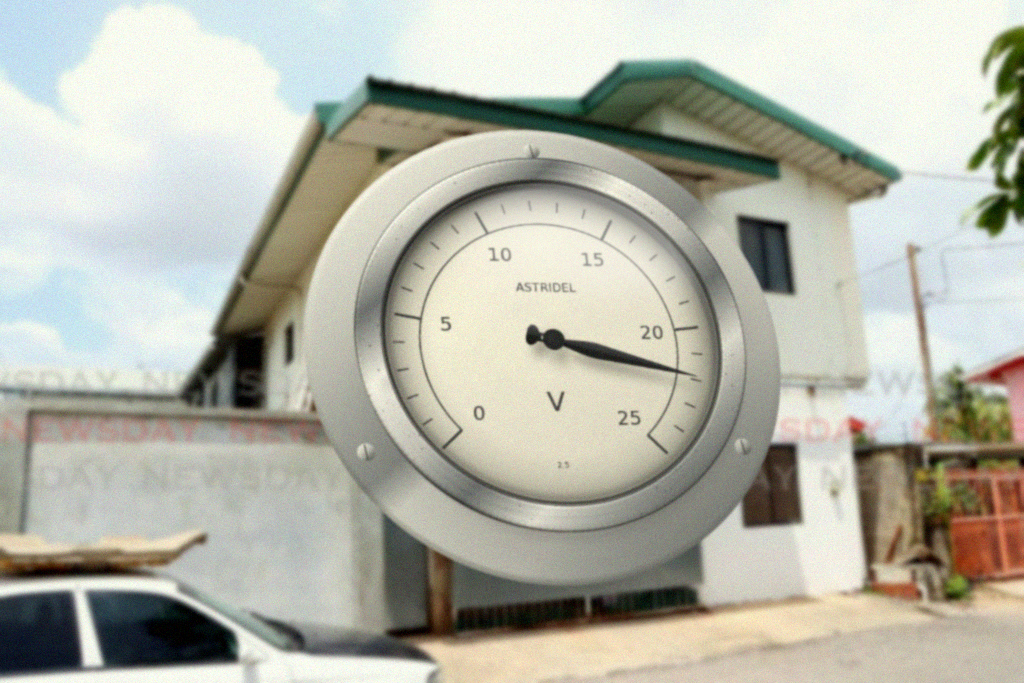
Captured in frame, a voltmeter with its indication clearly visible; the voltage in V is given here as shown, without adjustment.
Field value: 22 V
